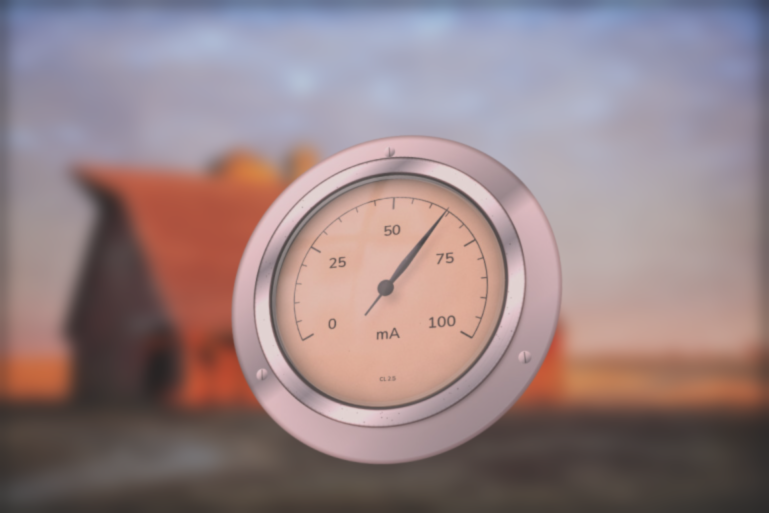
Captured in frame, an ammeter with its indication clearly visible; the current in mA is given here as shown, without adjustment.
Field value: 65 mA
